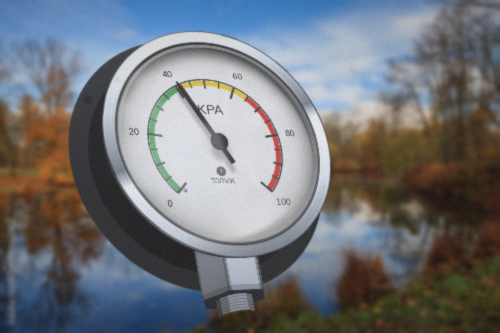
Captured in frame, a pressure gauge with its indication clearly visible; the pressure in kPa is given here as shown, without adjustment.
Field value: 40 kPa
